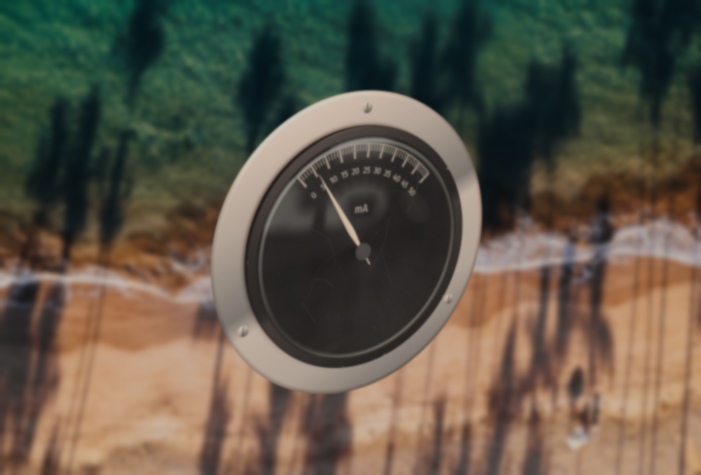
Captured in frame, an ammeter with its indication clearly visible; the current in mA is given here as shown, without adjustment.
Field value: 5 mA
